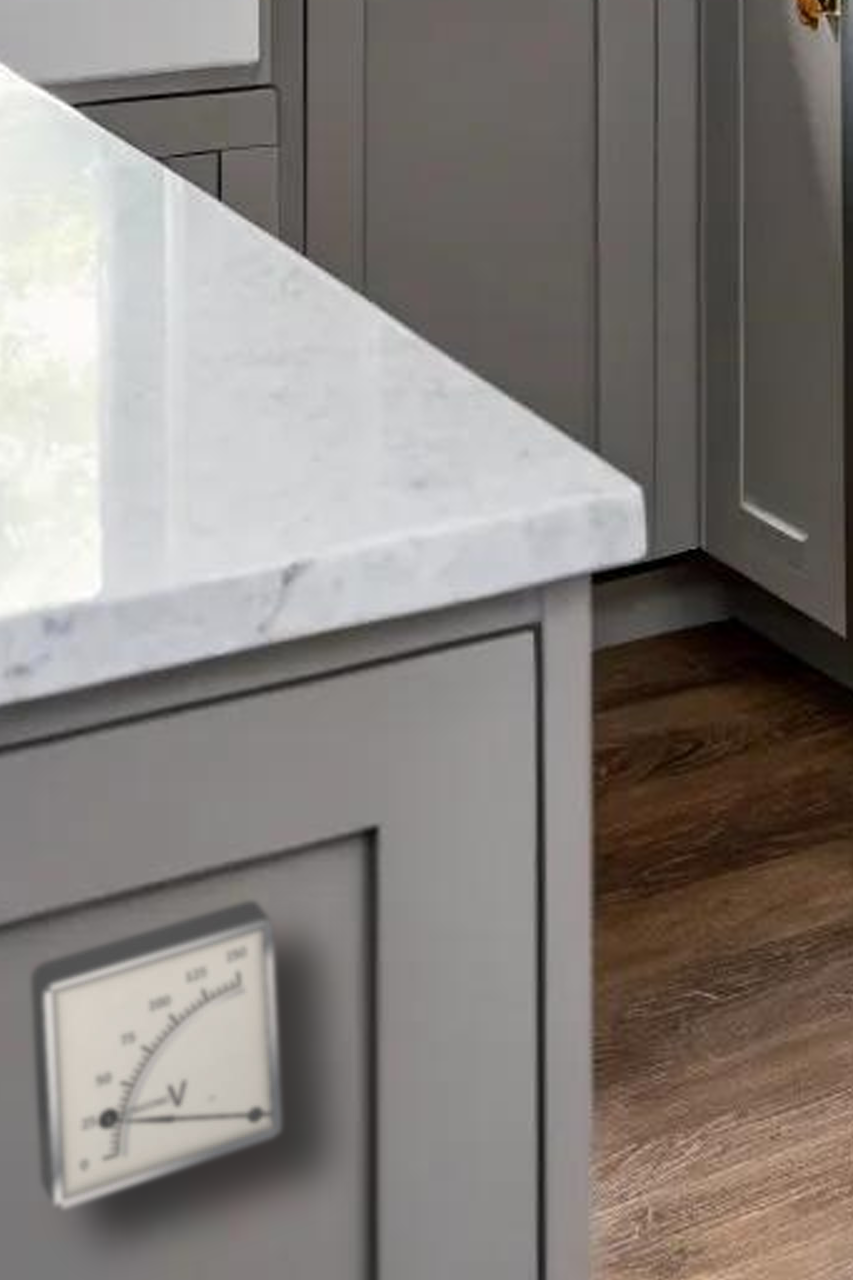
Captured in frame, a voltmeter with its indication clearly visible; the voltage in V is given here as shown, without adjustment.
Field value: 25 V
